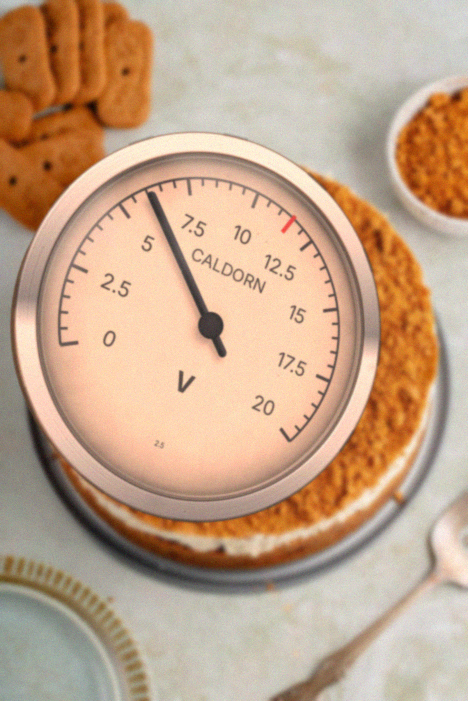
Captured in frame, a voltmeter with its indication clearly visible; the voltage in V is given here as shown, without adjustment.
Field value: 6 V
